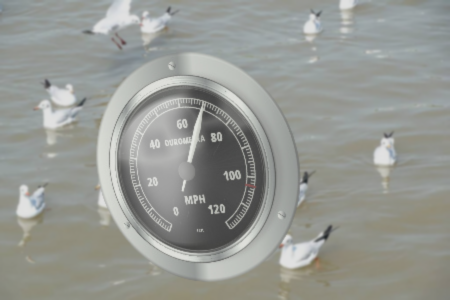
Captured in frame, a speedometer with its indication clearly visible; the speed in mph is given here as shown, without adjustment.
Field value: 70 mph
